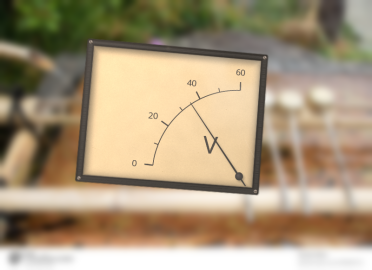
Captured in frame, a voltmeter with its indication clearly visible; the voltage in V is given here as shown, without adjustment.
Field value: 35 V
